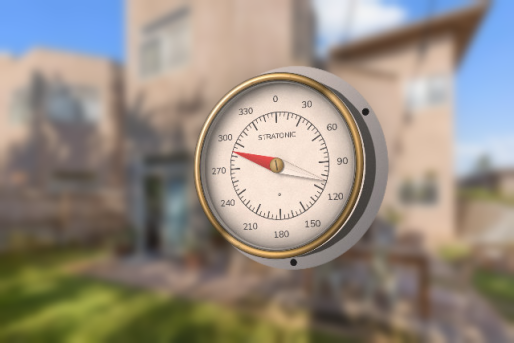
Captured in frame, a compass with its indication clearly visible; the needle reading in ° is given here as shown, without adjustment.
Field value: 290 °
